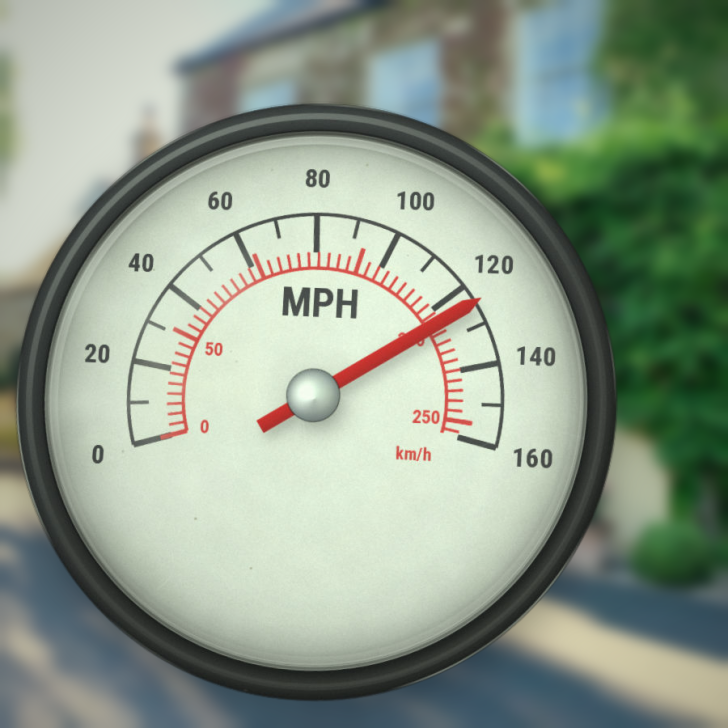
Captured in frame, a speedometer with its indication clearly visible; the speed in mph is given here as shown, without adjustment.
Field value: 125 mph
